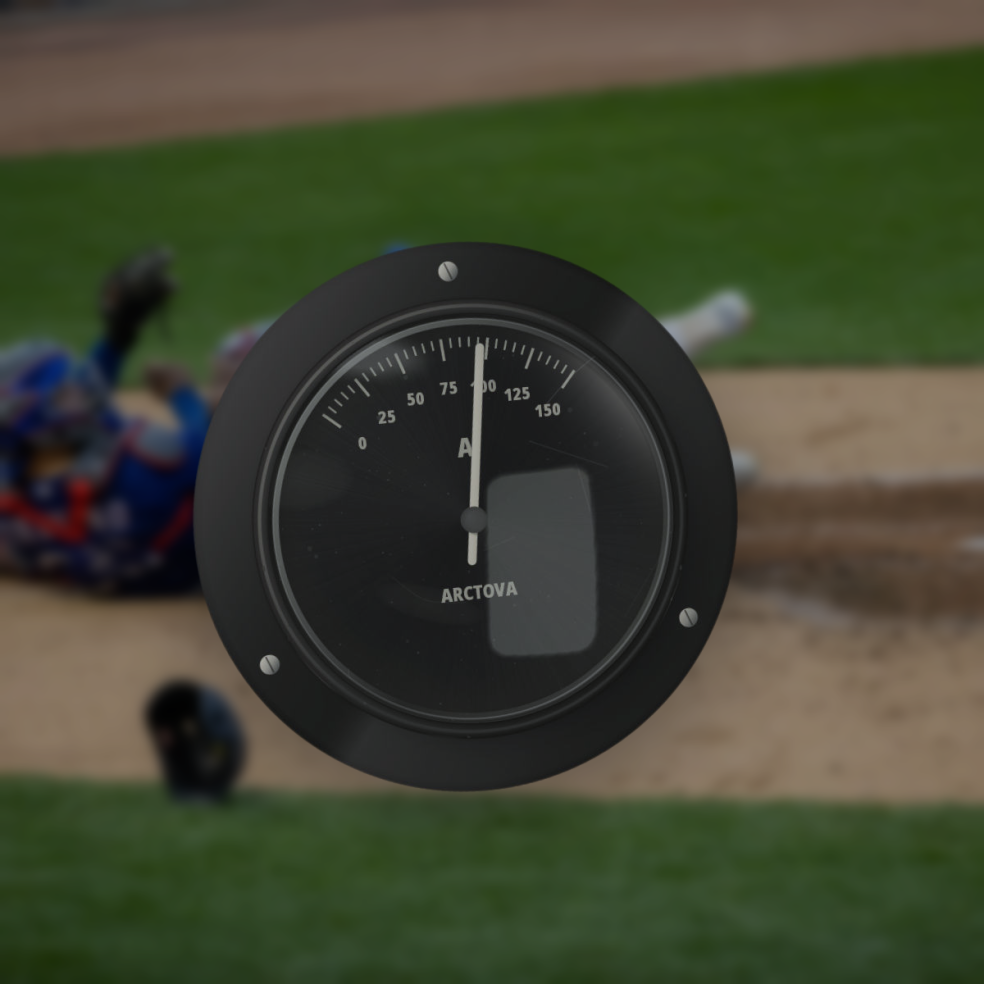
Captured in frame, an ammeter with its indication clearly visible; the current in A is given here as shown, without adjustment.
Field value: 95 A
